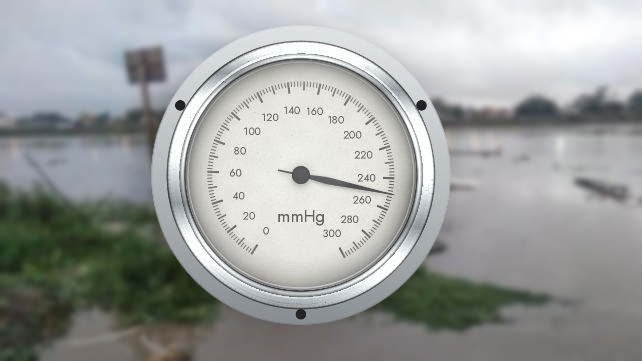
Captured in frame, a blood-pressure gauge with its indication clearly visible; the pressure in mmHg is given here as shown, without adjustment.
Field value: 250 mmHg
